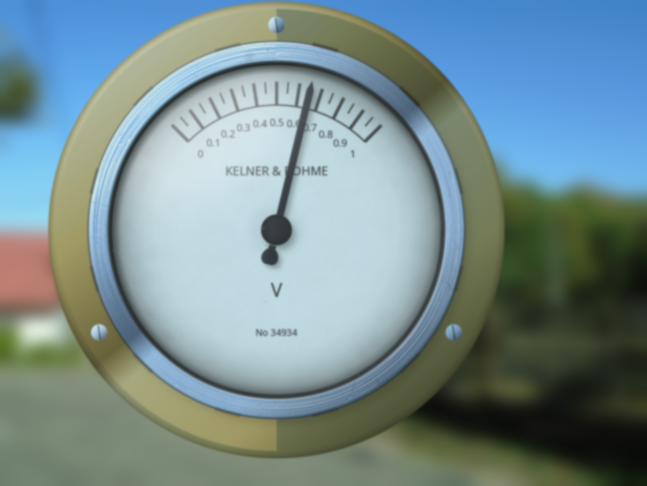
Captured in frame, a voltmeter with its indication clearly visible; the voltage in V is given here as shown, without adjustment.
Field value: 0.65 V
